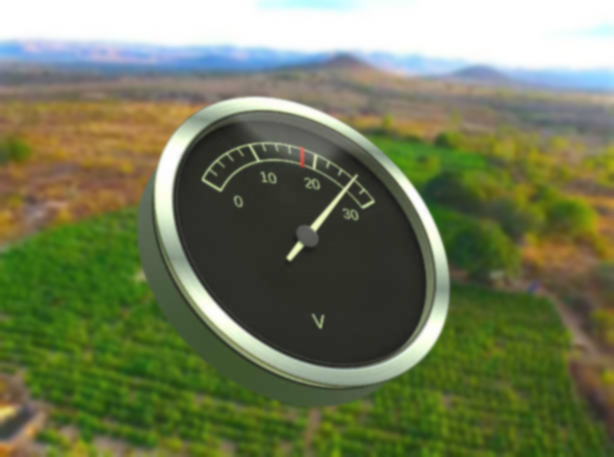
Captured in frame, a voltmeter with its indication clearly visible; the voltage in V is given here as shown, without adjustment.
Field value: 26 V
